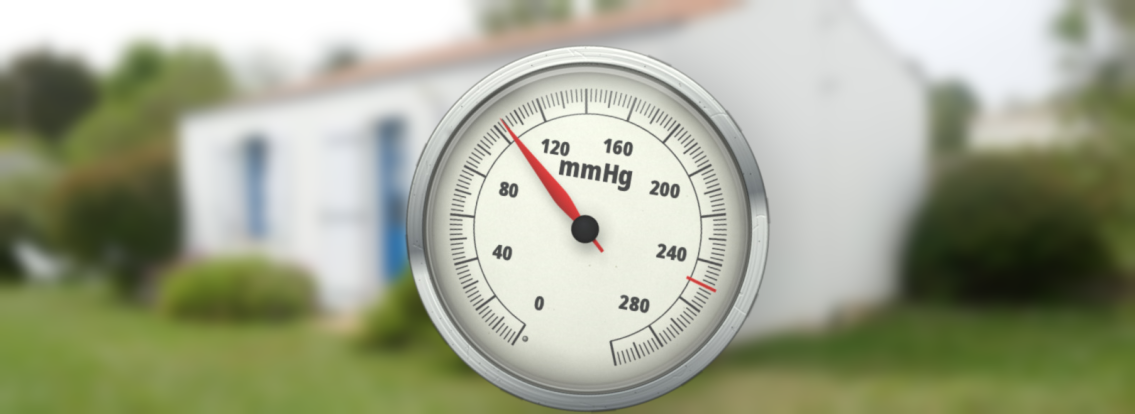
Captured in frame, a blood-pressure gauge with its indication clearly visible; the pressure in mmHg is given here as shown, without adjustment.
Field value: 104 mmHg
